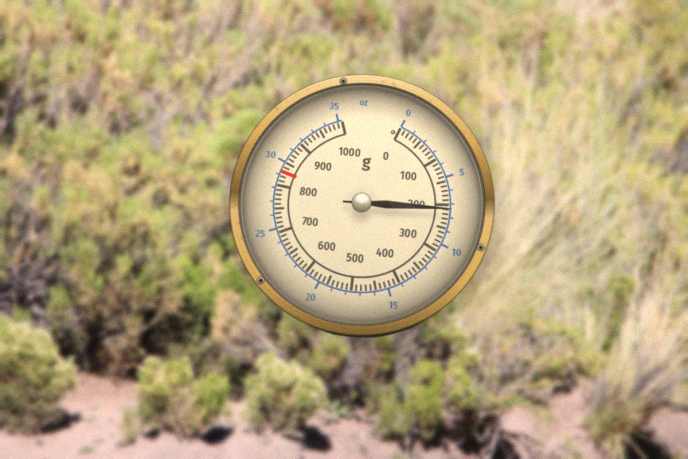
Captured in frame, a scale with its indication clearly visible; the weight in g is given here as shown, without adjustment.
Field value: 210 g
